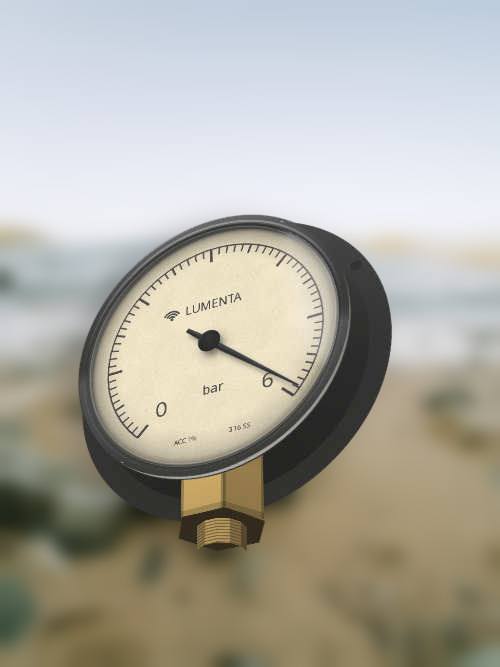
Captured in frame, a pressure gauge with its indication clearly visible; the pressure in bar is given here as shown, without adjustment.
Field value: 5.9 bar
